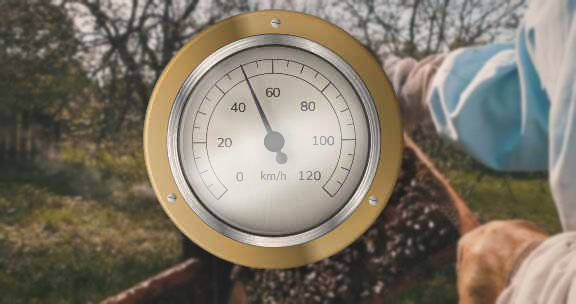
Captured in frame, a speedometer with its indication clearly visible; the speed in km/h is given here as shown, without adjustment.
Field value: 50 km/h
